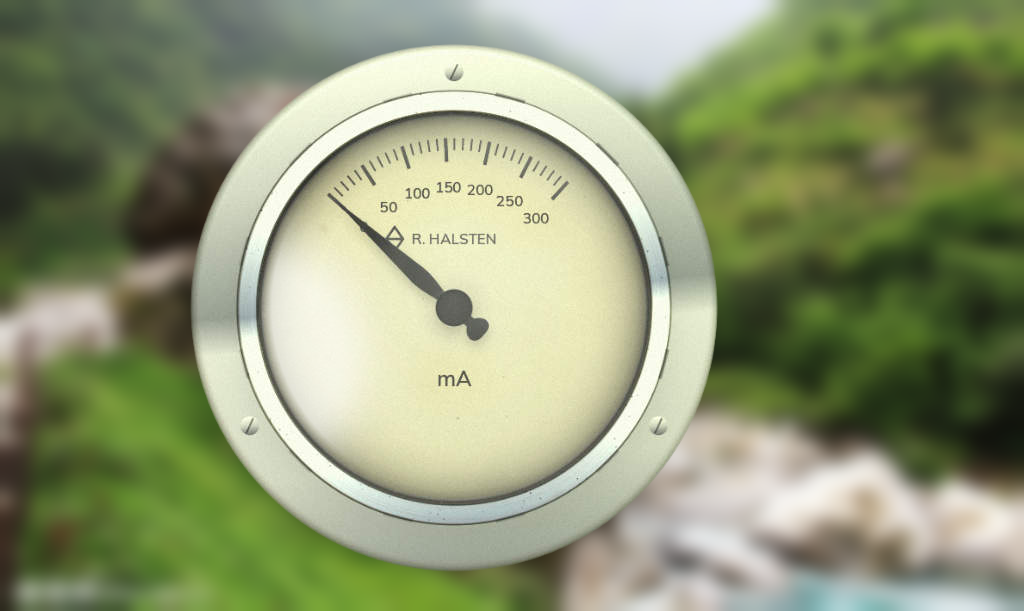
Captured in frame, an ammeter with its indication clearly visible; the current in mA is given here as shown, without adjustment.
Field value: 0 mA
